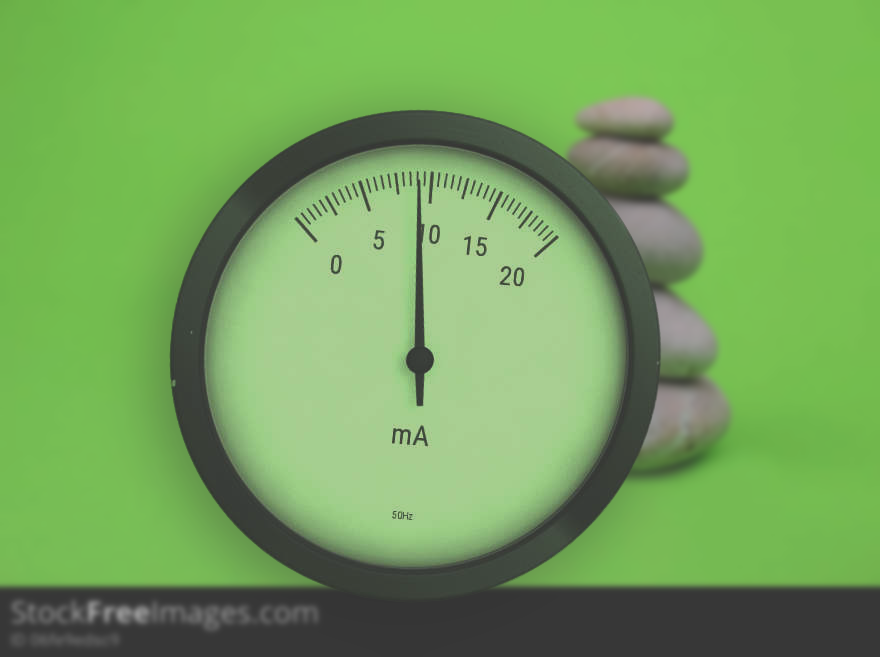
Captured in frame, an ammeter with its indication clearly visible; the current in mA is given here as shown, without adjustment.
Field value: 9 mA
